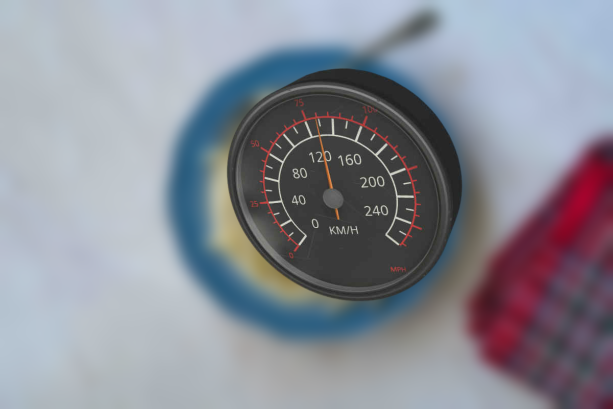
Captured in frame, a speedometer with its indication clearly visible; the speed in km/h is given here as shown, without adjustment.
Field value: 130 km/h
